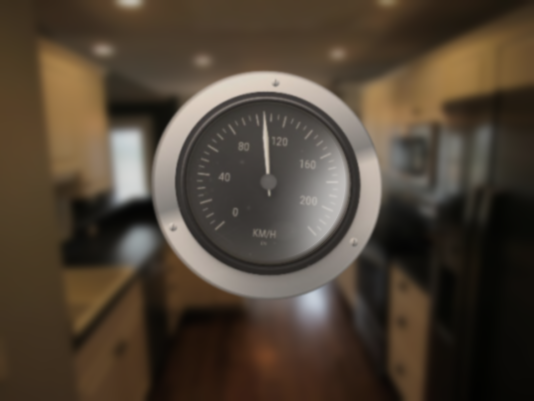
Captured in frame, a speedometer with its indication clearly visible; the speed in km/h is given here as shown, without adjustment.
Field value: 105 km/h
